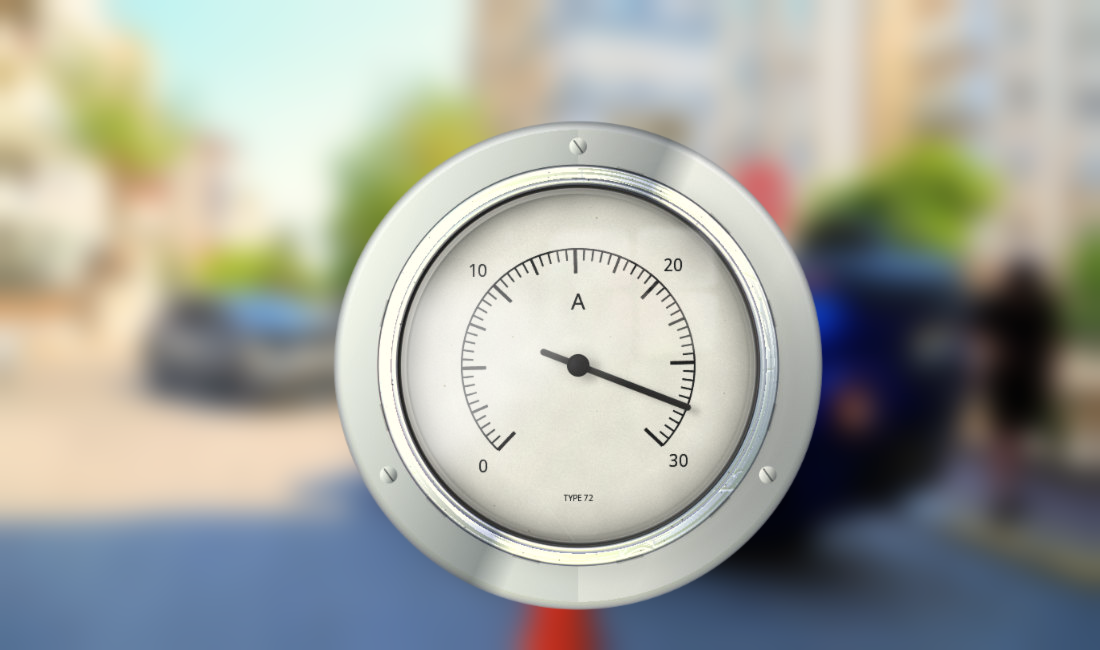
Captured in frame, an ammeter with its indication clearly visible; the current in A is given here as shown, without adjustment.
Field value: 27.5 A
